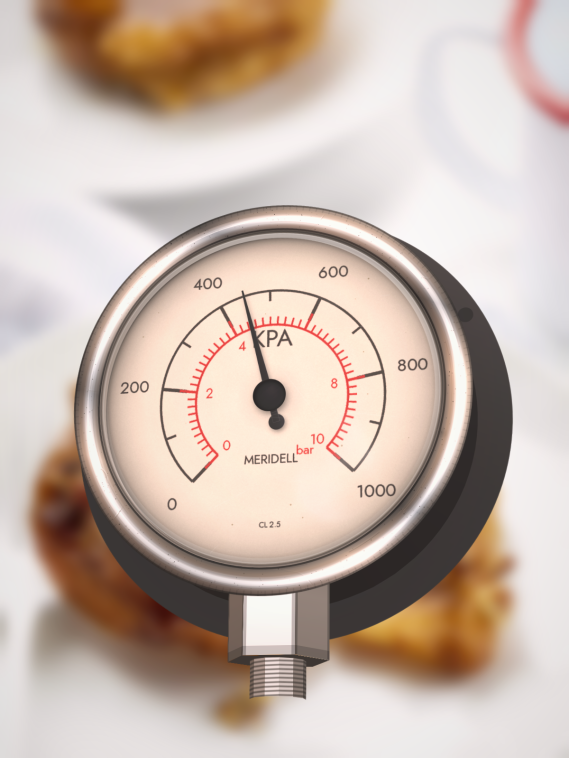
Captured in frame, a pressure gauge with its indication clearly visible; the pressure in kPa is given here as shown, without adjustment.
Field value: 450 kPa
